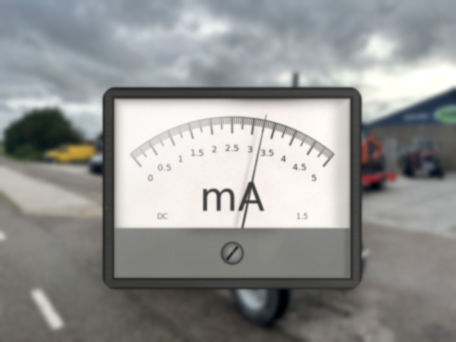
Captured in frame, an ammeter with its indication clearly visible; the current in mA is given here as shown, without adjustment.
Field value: 3.25 mA
